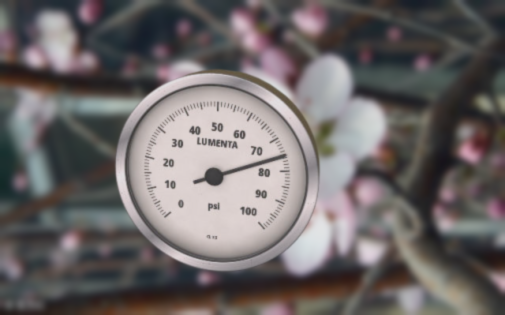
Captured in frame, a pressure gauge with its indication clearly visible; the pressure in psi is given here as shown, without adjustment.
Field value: 75 psi
